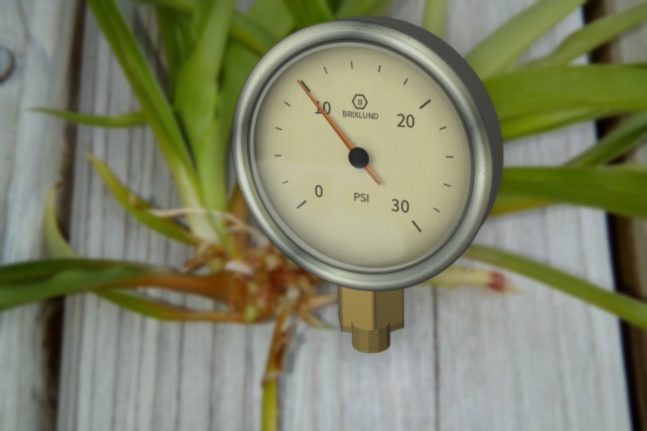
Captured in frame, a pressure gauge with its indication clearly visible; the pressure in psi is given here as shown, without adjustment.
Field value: 10 psi
